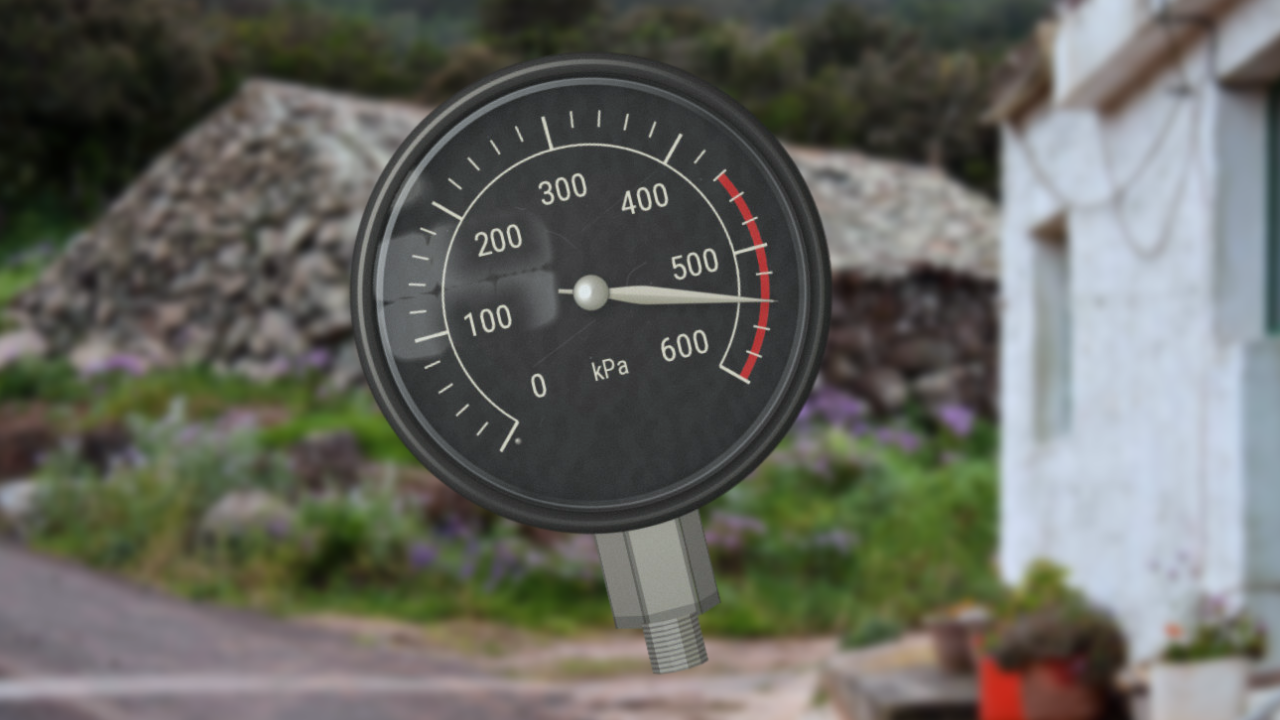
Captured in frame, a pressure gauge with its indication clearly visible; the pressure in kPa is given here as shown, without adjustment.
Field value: 540 kPa
